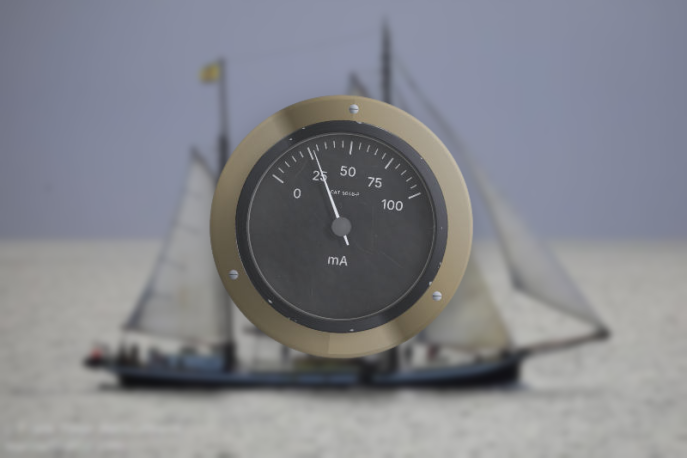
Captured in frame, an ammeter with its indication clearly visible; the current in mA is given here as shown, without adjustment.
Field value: 27.5 mA
